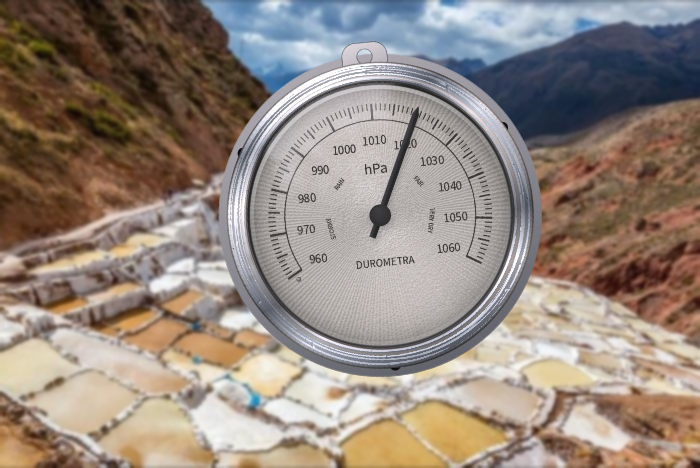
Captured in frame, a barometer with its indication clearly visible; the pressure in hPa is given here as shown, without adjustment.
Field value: 1020 hPa
